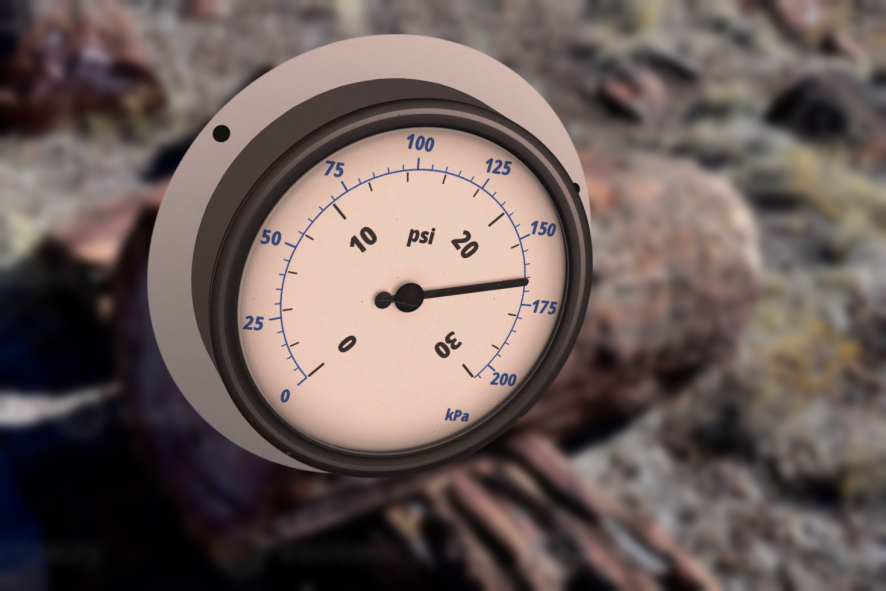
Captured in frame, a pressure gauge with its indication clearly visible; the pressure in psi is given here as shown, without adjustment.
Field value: 24 psi
